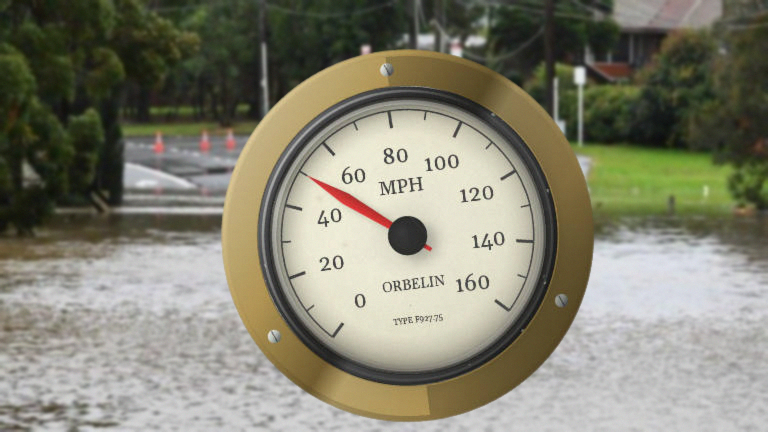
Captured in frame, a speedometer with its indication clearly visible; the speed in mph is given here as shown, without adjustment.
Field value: 50 mph
